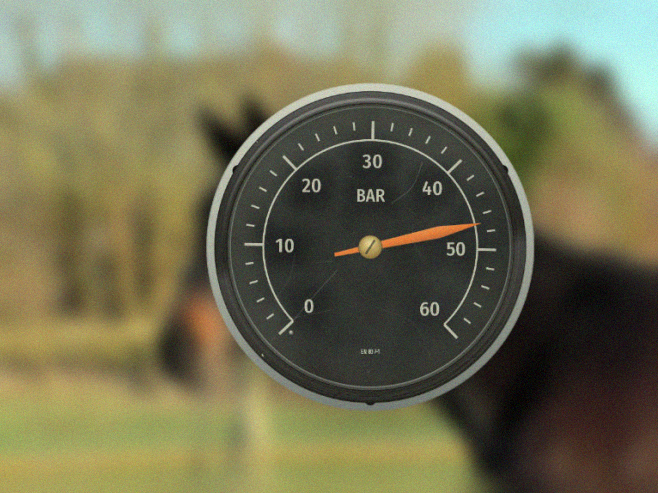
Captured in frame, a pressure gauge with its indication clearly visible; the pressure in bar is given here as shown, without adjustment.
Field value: 47 bar
